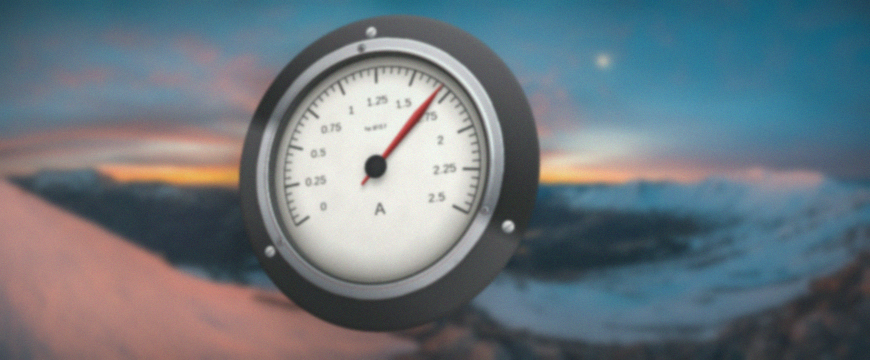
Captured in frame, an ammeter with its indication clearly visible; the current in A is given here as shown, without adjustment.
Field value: 1.7 A
